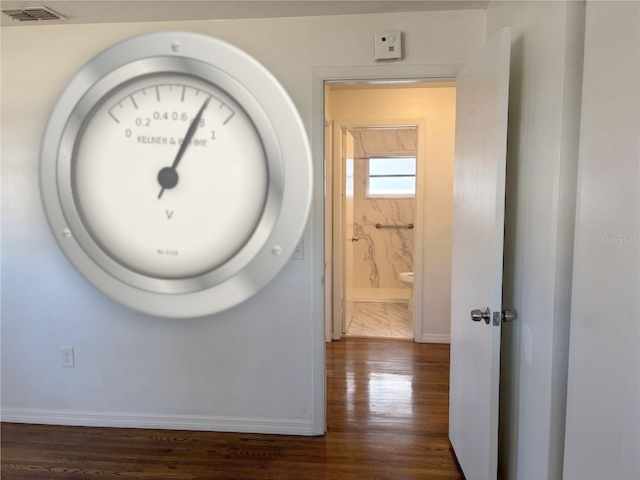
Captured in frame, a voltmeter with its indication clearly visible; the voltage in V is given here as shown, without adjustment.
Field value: 0.8 V
